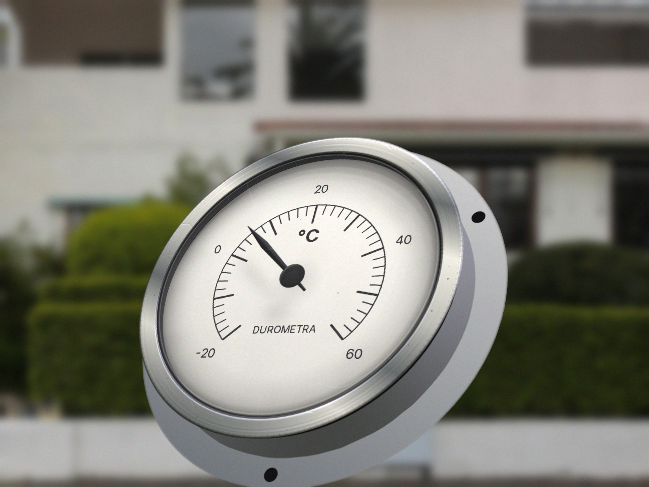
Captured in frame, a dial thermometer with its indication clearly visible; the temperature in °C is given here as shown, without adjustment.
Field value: 6 °C
